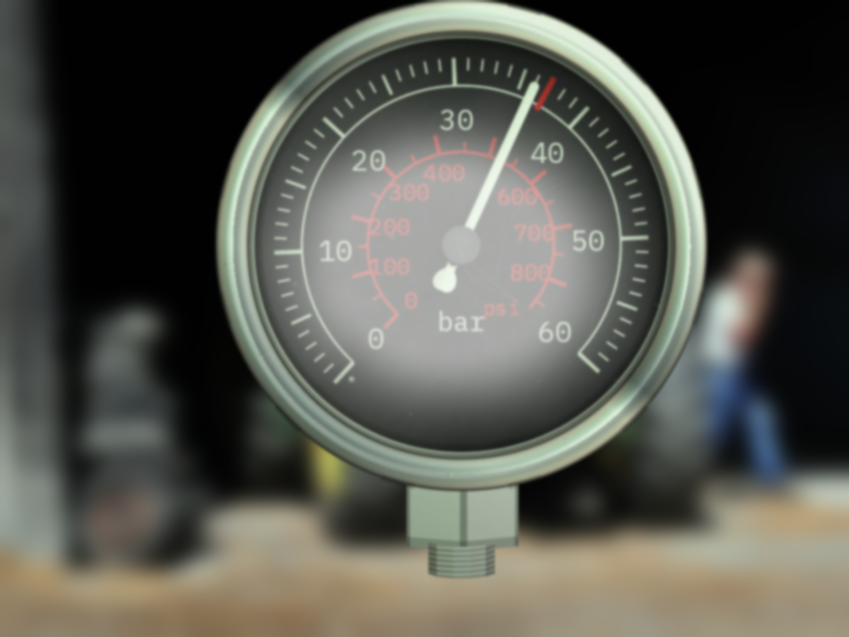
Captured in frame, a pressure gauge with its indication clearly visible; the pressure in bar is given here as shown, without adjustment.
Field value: 36 bar
